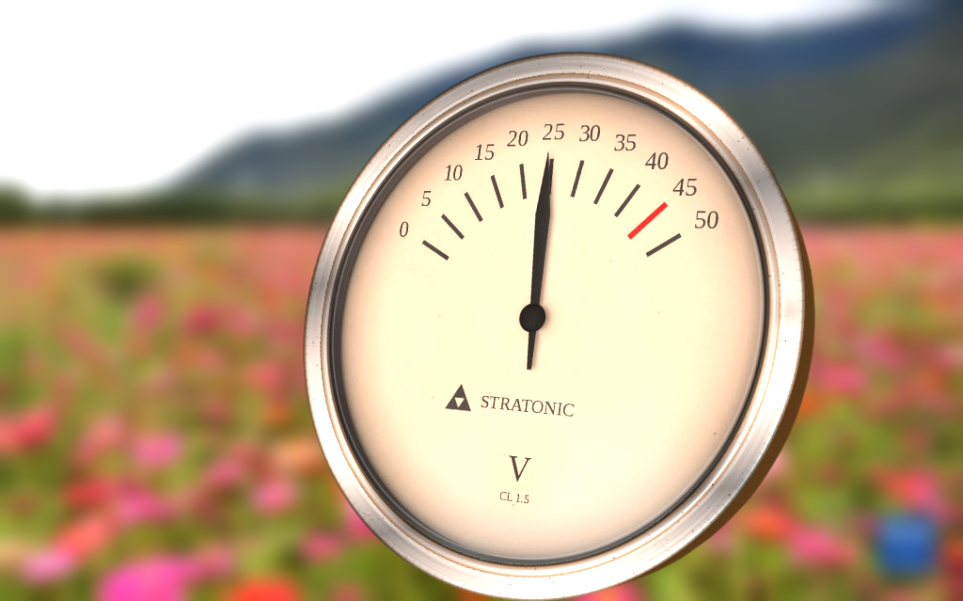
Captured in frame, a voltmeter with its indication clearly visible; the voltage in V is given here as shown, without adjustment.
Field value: 25 V
